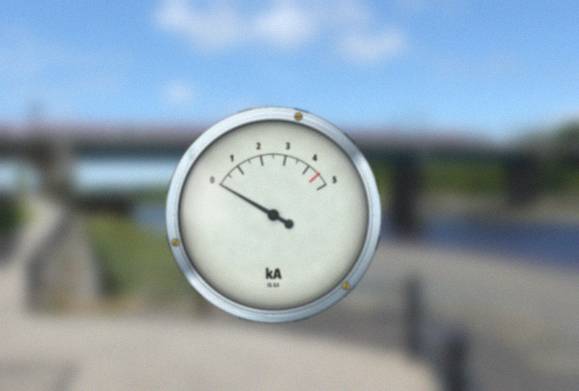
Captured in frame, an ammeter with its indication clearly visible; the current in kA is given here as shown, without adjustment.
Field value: 0 kA
